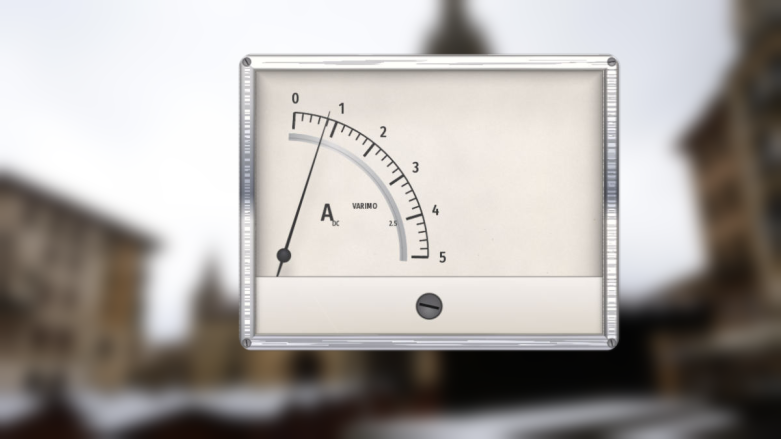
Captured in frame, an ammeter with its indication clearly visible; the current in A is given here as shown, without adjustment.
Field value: 0.8 A
